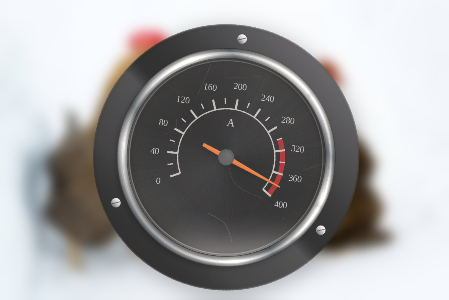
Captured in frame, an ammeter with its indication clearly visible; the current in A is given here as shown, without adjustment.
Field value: 380 A
